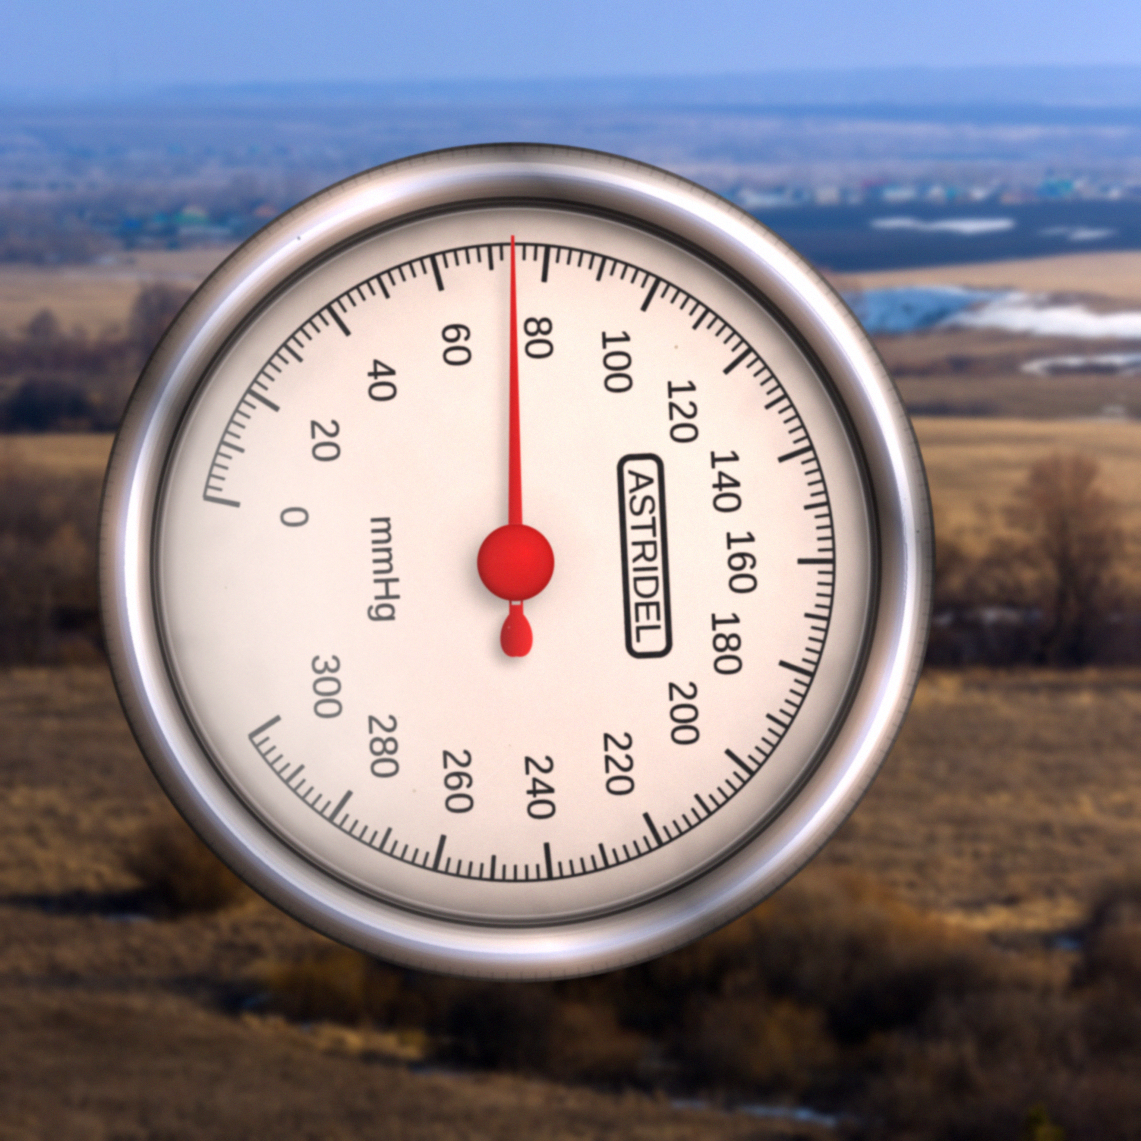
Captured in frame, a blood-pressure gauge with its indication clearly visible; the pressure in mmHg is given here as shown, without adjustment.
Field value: 74 mmHg
